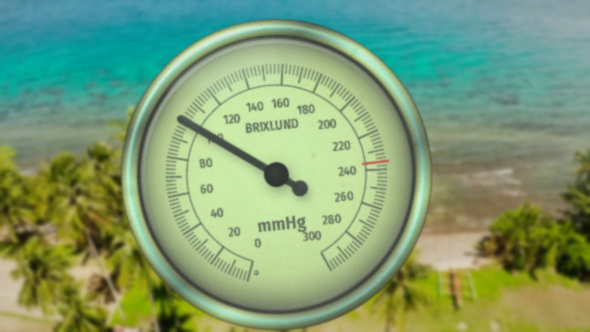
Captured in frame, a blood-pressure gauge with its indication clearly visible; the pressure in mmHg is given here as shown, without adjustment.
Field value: 100 mmHg
